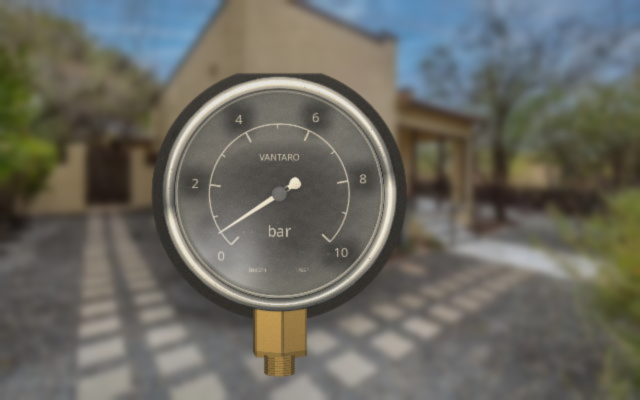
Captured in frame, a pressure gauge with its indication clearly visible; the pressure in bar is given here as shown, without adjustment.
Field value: 0.5 bar
